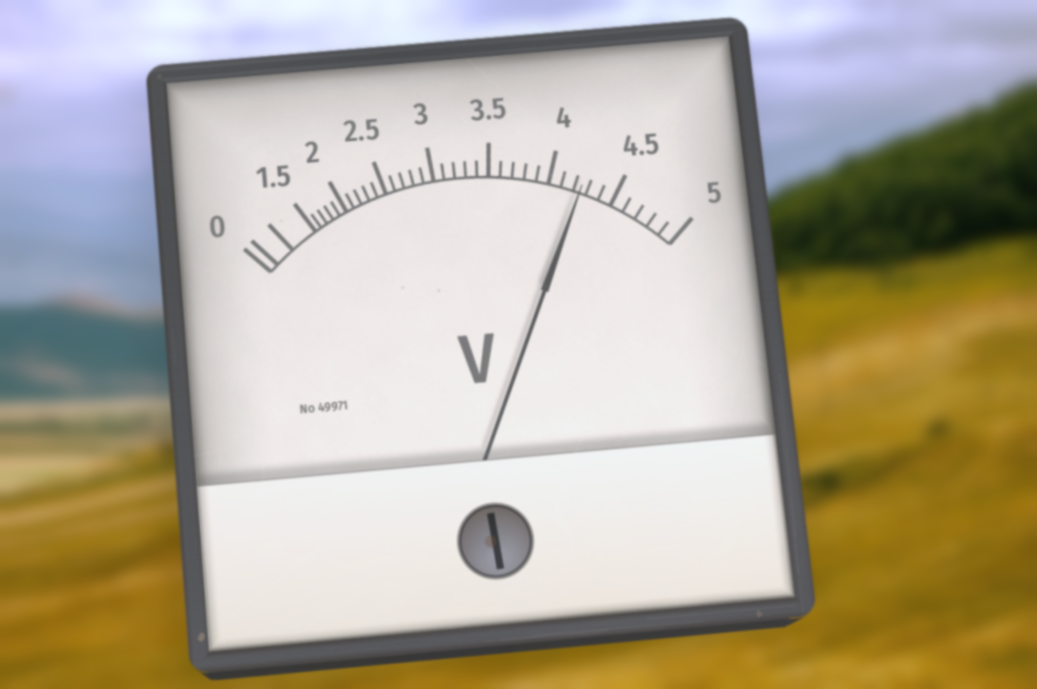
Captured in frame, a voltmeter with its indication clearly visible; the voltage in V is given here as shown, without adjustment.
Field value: 4.25 V
